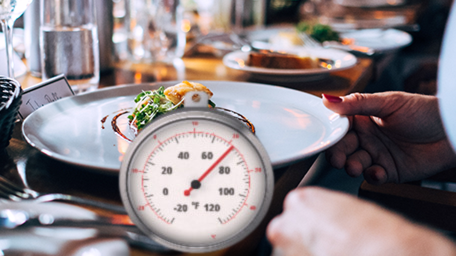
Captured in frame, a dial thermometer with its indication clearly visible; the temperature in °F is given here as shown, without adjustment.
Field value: 70 °F
